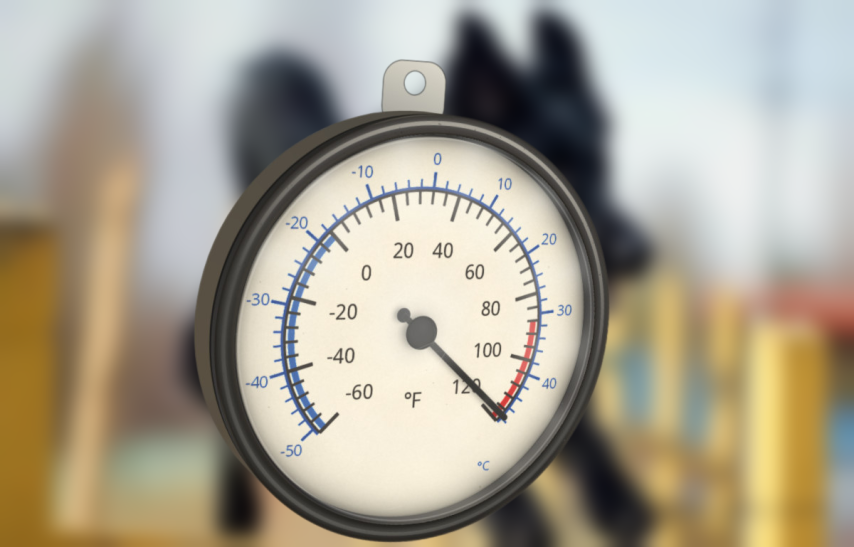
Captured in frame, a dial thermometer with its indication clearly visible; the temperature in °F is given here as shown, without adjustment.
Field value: 118 °F
